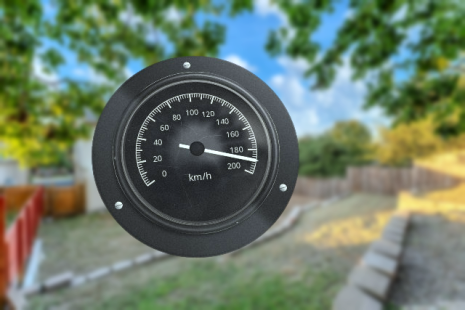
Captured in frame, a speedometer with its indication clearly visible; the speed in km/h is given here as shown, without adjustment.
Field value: 190 km/h
